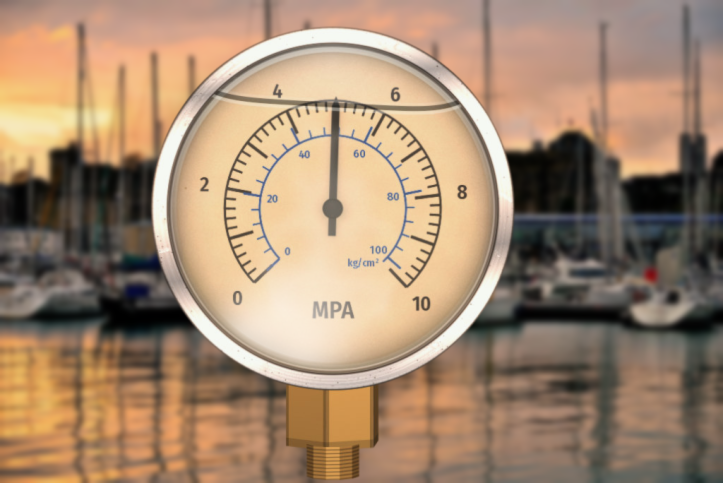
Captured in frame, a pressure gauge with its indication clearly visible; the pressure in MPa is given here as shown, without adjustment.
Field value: 5 MPa
